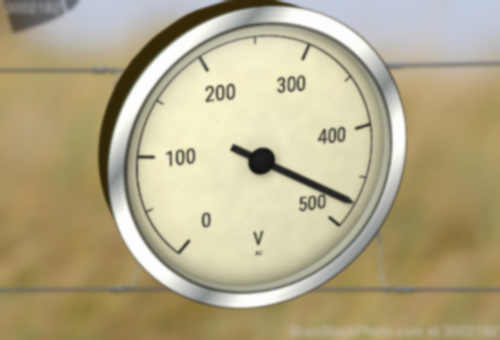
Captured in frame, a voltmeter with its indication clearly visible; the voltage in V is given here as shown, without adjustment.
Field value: 475 V
